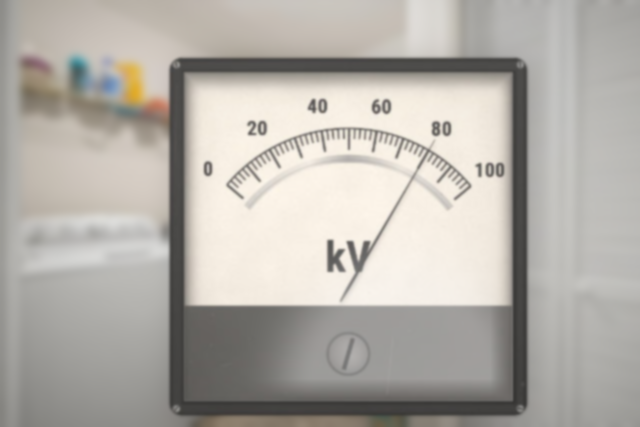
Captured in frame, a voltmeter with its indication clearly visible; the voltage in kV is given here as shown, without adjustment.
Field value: 80 kV
